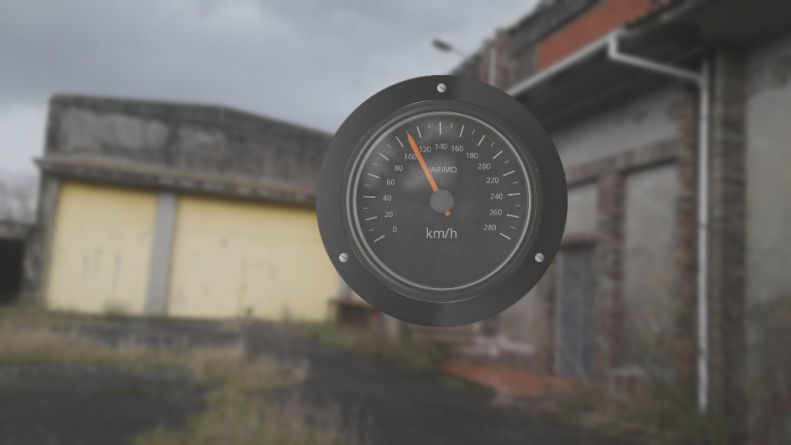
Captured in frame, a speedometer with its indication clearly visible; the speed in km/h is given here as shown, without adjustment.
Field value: 110 km/h
